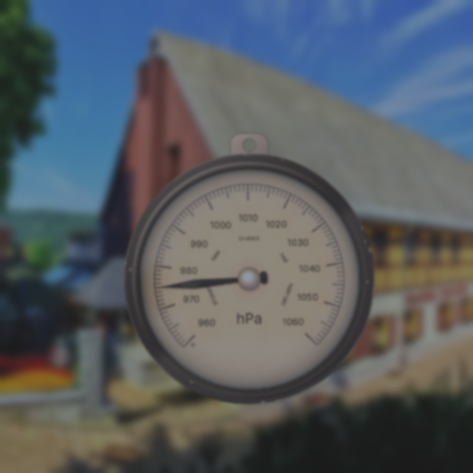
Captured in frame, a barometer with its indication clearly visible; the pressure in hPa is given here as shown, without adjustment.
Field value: 975 hPa
